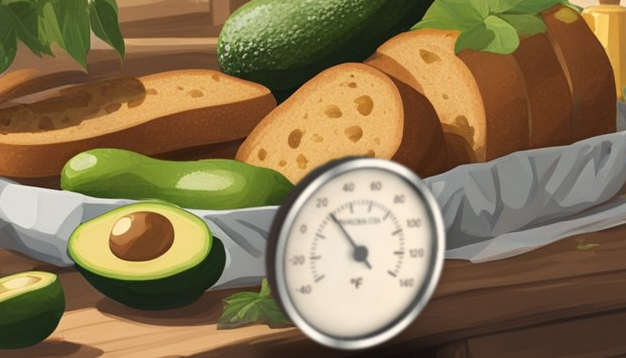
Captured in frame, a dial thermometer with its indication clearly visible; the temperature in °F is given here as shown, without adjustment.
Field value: 20 °F
